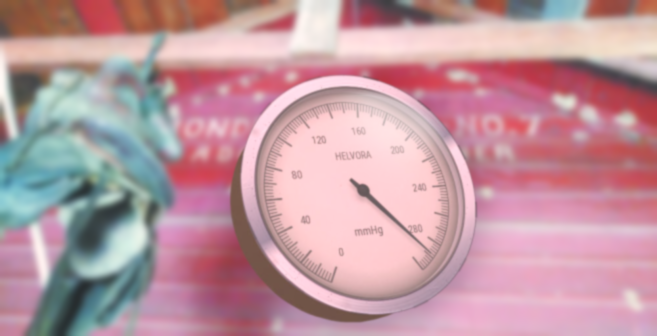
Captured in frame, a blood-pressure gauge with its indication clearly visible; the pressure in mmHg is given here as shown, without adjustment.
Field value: 290 mmHg
